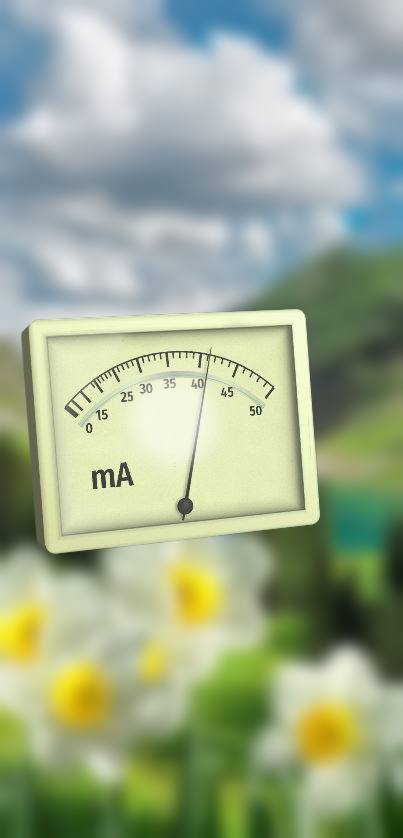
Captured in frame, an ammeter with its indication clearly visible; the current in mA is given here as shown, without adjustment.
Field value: 41 mA
